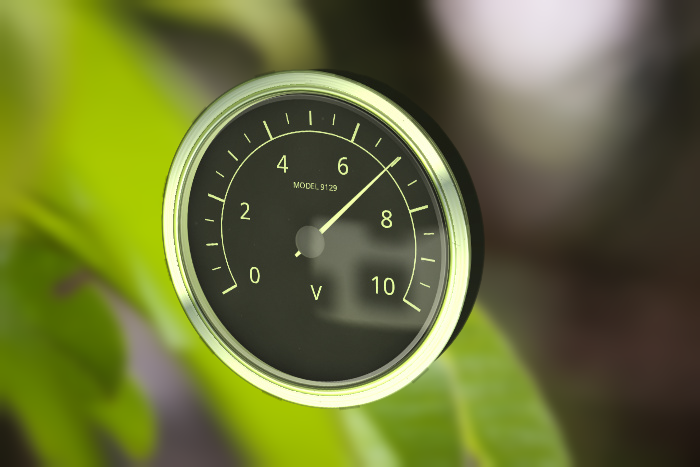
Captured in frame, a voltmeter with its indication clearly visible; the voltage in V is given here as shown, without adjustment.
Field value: 7 V
